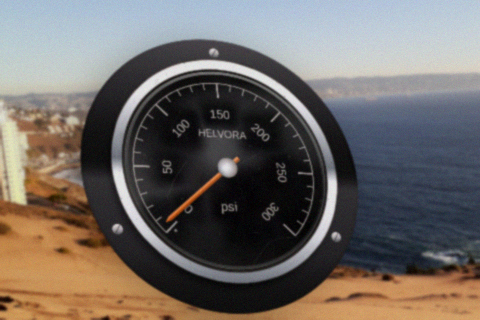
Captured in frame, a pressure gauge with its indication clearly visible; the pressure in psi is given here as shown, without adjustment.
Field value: 5 psi
